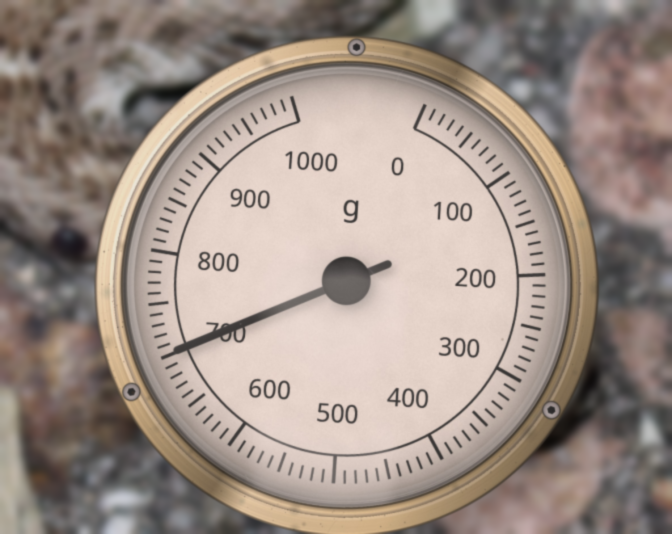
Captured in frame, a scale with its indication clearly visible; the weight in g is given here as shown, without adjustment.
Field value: 700 g
